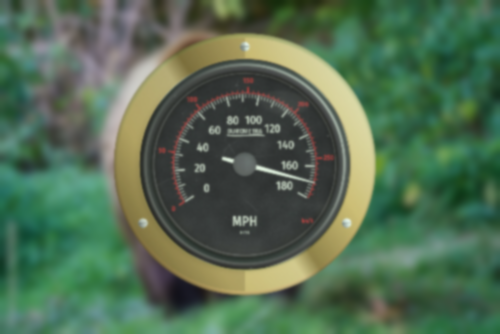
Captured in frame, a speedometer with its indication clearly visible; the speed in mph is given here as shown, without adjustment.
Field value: 170 mph
